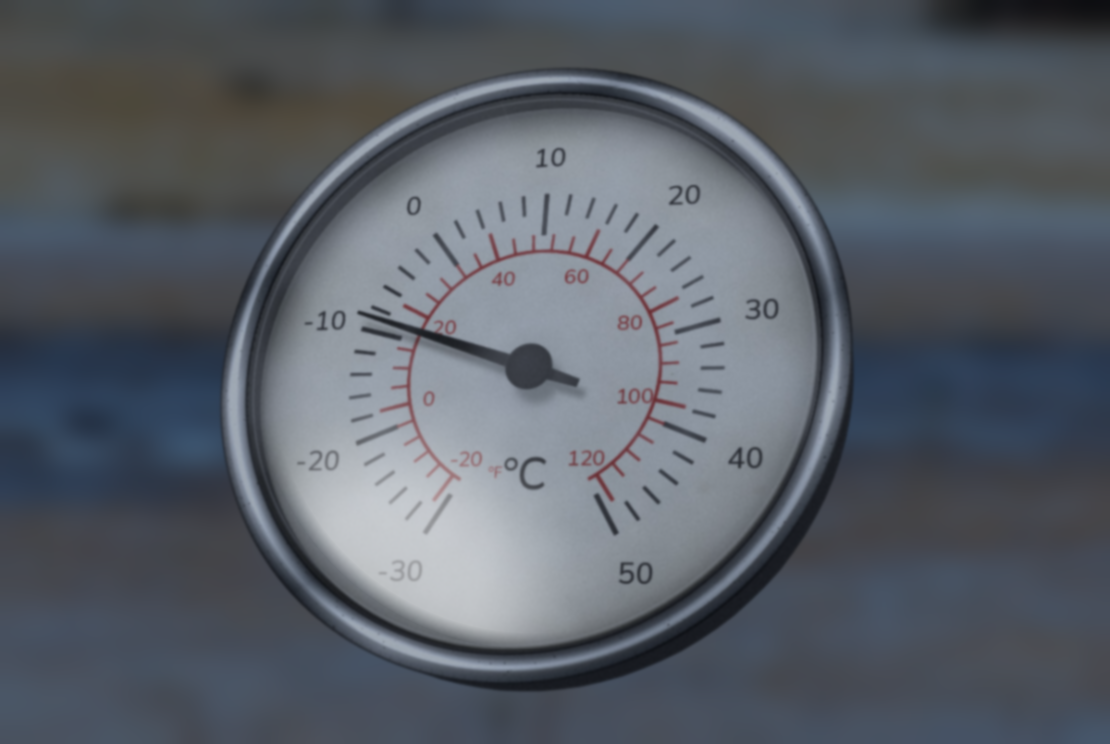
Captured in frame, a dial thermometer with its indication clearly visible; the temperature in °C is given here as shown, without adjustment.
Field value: -9 °C
